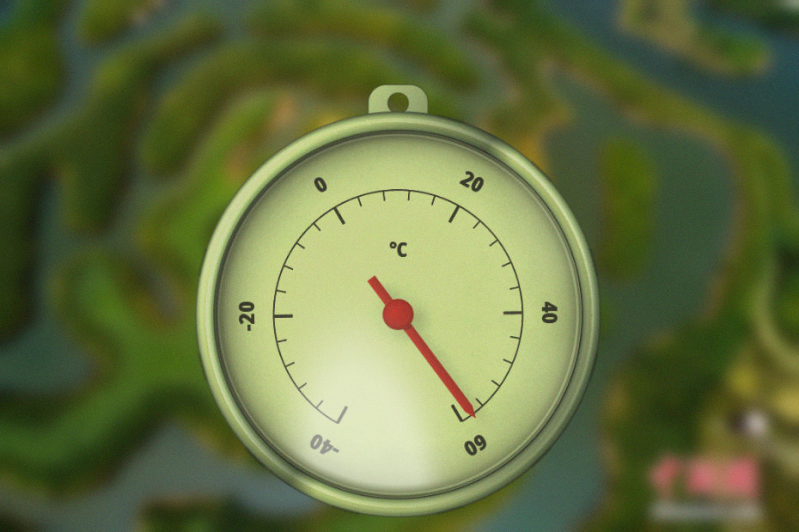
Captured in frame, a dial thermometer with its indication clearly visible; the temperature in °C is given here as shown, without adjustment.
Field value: 58 °C
